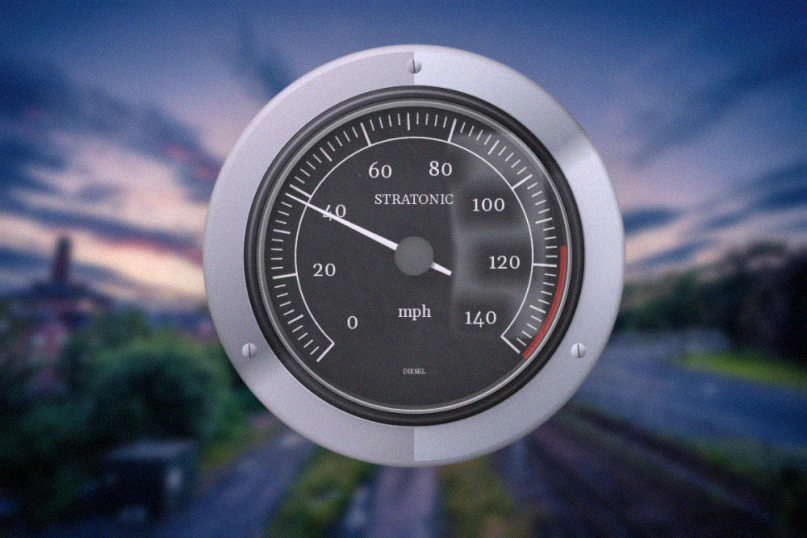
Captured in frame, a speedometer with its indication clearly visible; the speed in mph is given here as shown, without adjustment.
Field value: 38 mph
